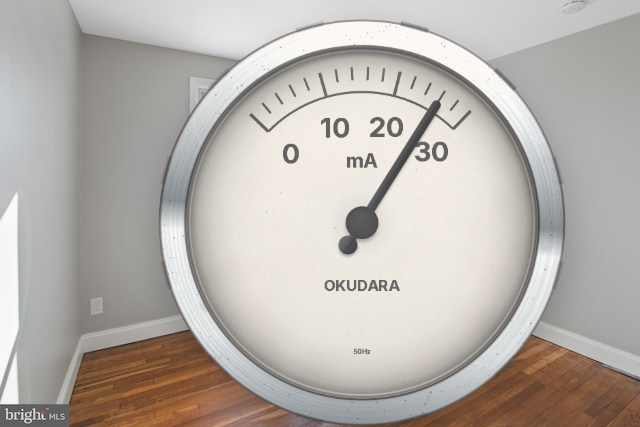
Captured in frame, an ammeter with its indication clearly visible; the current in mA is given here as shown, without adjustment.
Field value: 26 mA
